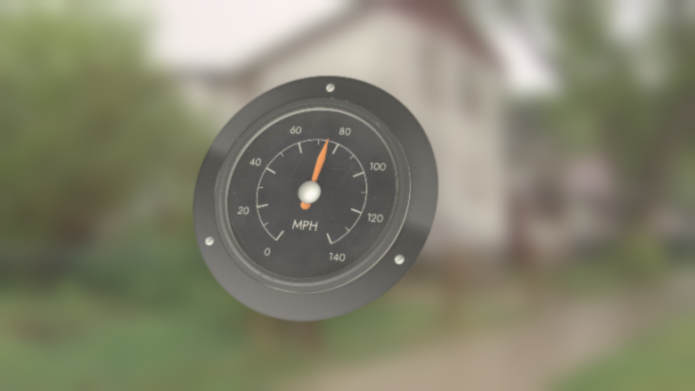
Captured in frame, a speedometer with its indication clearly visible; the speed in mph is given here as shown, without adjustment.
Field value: 75 mph
